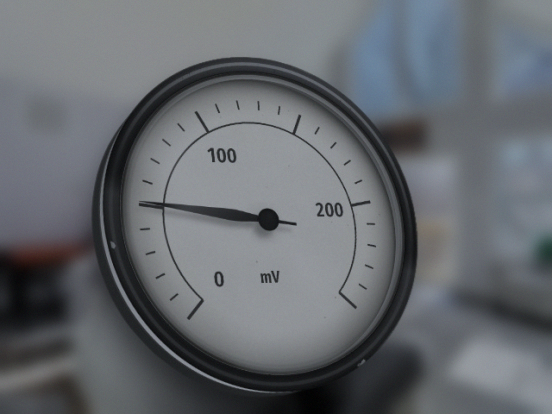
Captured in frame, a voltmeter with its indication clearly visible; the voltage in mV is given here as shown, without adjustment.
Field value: 50 mV
